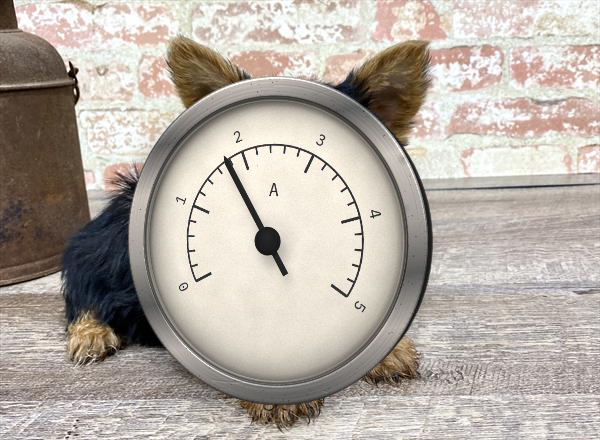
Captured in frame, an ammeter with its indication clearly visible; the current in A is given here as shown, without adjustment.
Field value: 1.8 A
